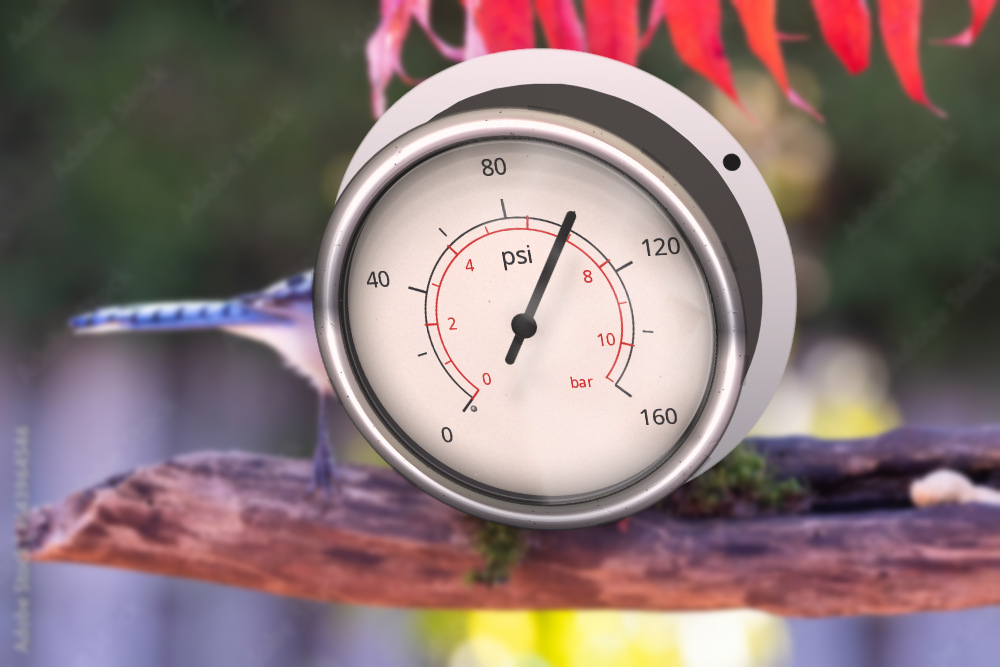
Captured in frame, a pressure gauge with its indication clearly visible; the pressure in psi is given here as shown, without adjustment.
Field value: 100 psi
